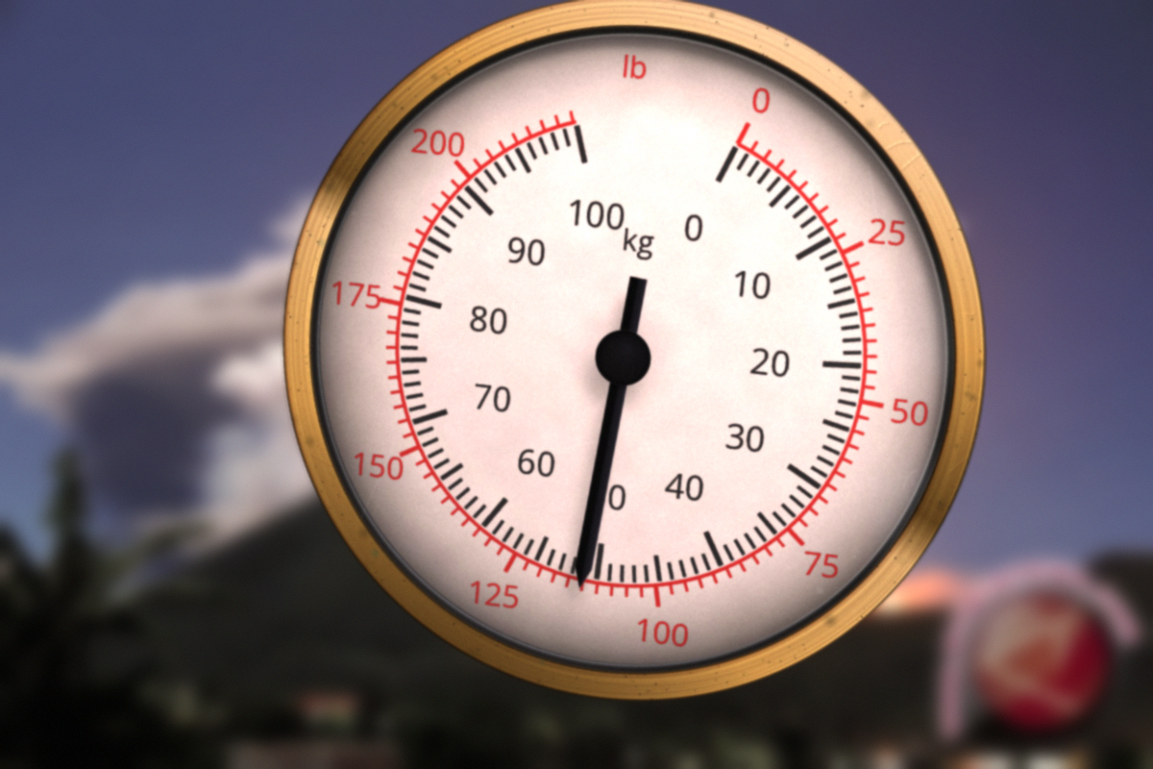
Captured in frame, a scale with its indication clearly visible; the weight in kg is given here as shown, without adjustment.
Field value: 51 kg
